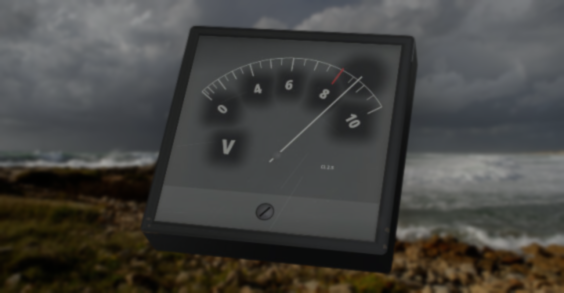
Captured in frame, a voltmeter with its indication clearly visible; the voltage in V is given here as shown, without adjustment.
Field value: 8.75 V
